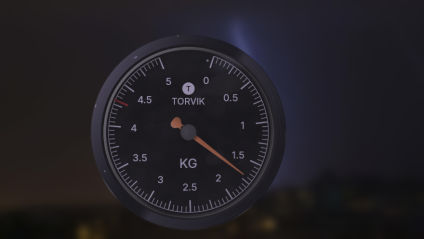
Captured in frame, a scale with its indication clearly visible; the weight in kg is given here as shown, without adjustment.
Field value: 1.7 kg
